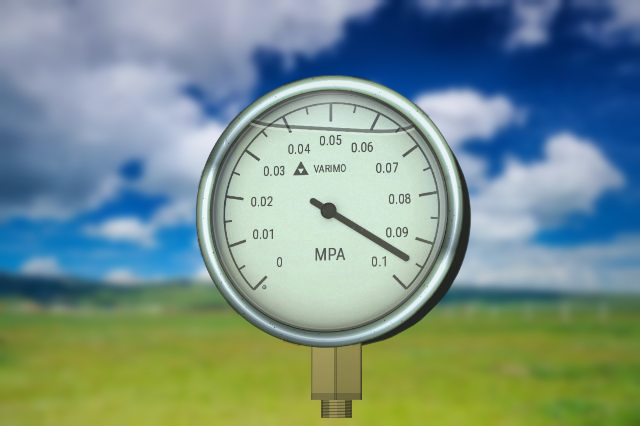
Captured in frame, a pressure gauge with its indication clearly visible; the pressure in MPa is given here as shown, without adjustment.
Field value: 0.095 MPa
